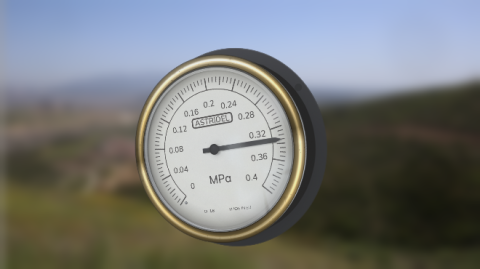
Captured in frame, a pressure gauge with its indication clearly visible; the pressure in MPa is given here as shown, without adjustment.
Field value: 0.335 MPa
